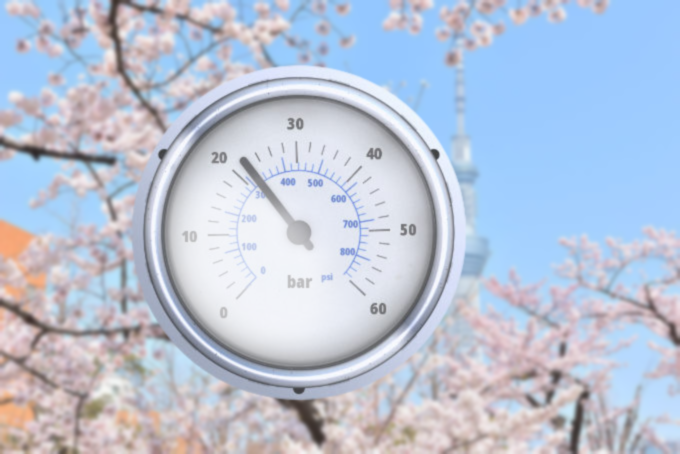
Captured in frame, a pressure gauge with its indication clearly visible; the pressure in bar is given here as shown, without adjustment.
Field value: 22 bar
